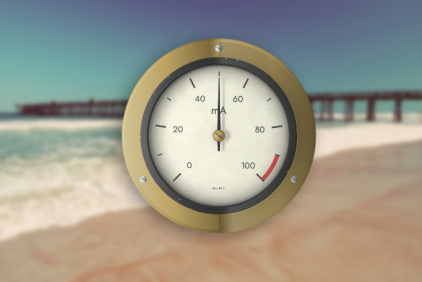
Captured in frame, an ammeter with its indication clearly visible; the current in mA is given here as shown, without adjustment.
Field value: 50 mA
